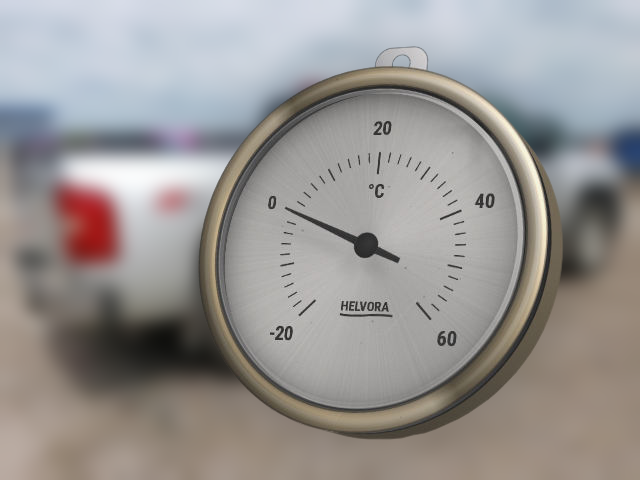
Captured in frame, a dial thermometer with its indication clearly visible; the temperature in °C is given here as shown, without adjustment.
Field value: 0 °C
